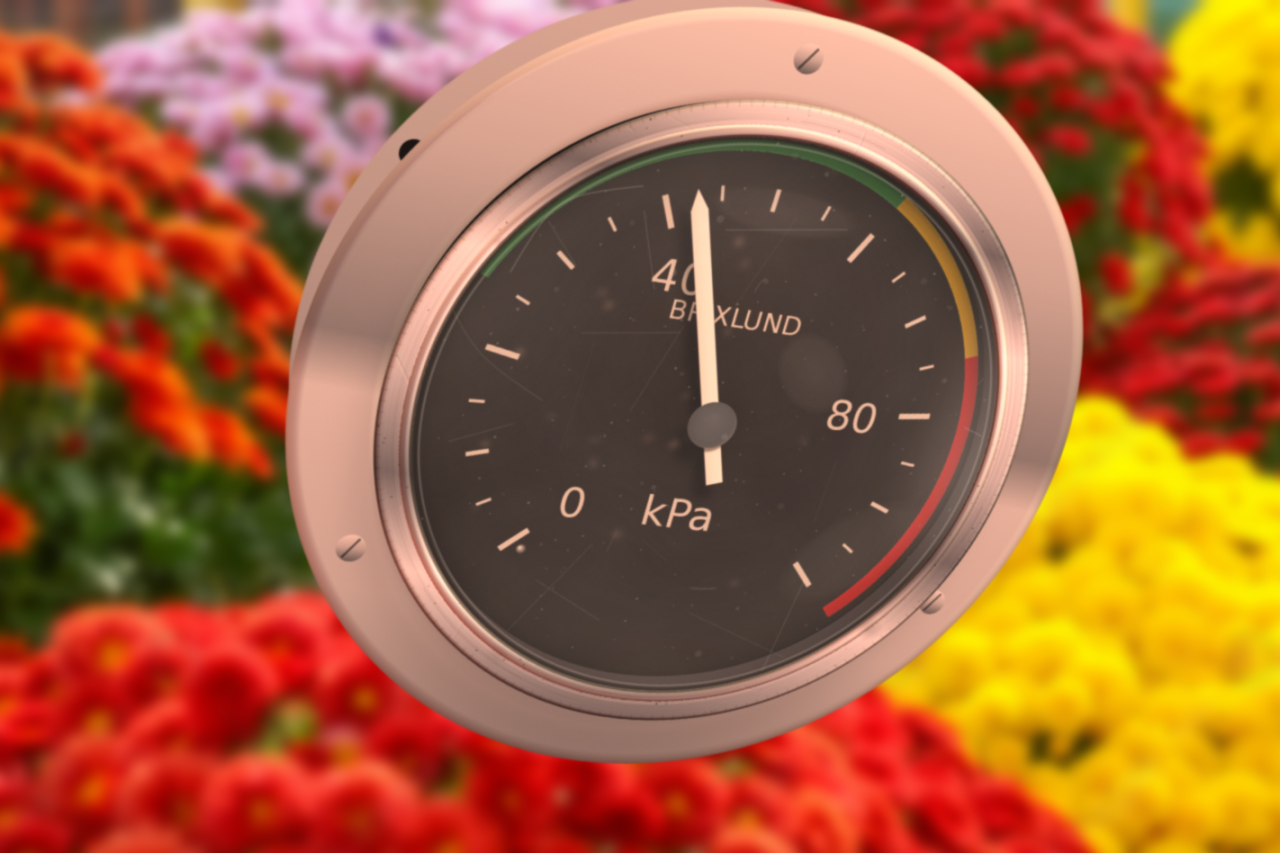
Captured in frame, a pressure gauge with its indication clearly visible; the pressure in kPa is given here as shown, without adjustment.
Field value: 42.5 kPa
